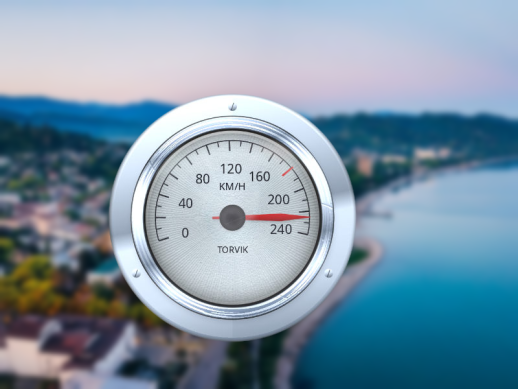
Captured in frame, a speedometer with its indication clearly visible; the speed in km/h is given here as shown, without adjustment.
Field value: 225 km/h
